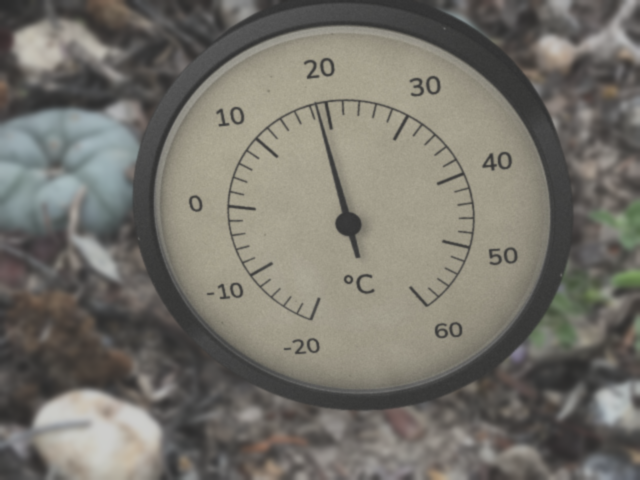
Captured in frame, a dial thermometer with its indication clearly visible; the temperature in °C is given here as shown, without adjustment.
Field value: 19 °C
